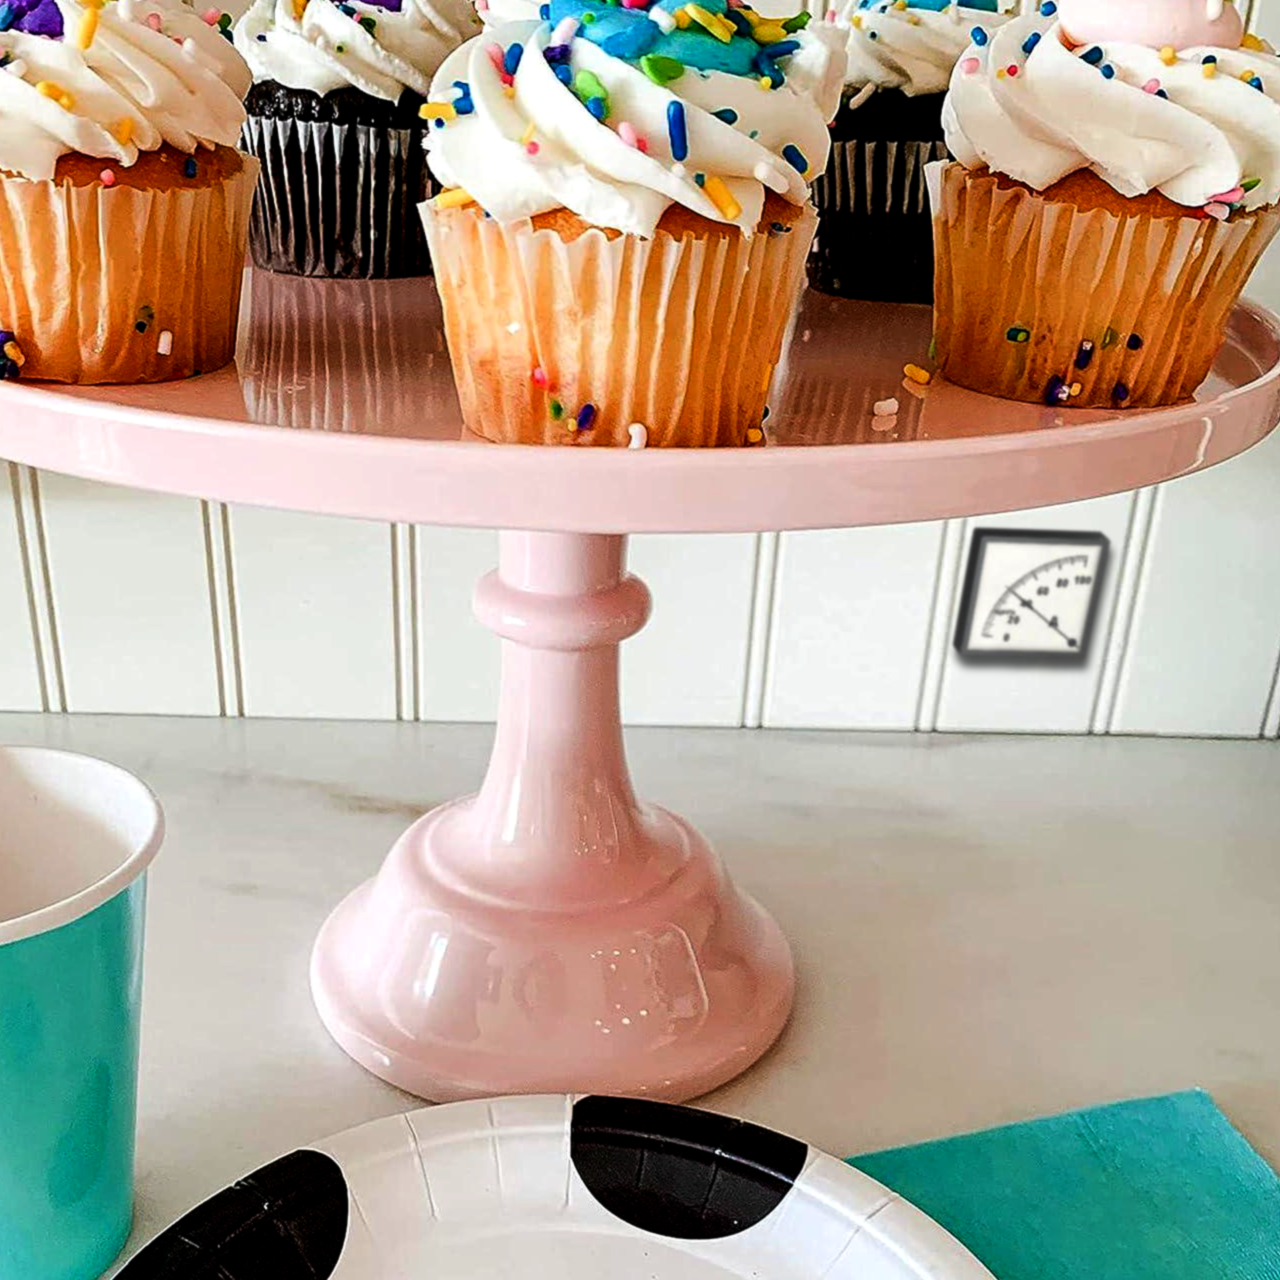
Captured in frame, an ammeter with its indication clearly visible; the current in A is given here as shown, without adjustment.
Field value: 40 A
